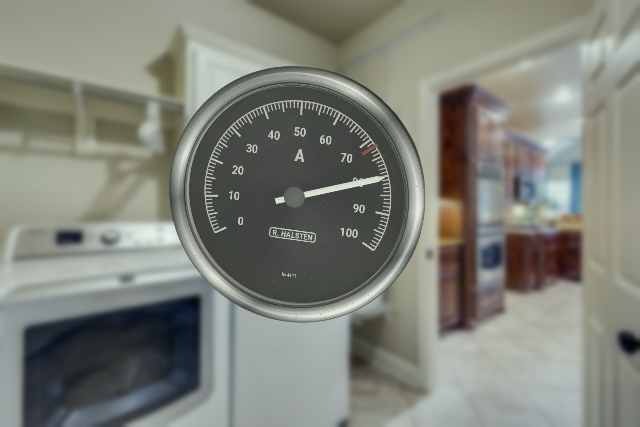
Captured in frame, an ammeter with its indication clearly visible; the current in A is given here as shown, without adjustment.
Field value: 80 A
